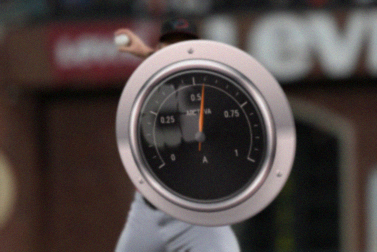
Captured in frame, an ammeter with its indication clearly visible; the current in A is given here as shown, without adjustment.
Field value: 0.55 A
